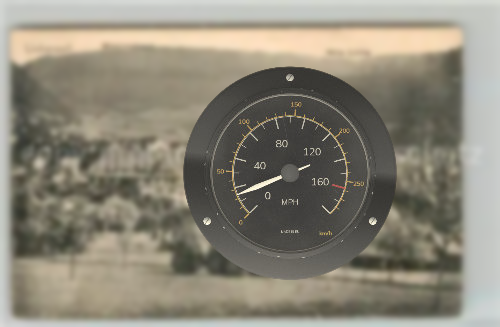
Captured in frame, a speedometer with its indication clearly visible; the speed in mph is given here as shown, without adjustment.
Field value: 15 mph
